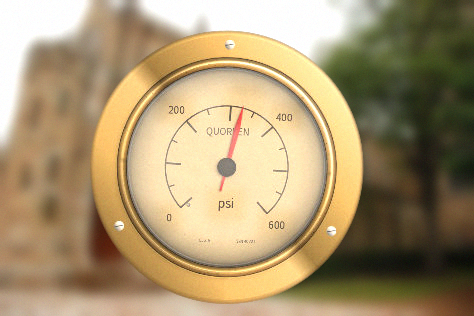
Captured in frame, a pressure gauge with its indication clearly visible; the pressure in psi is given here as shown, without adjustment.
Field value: 325 psi
